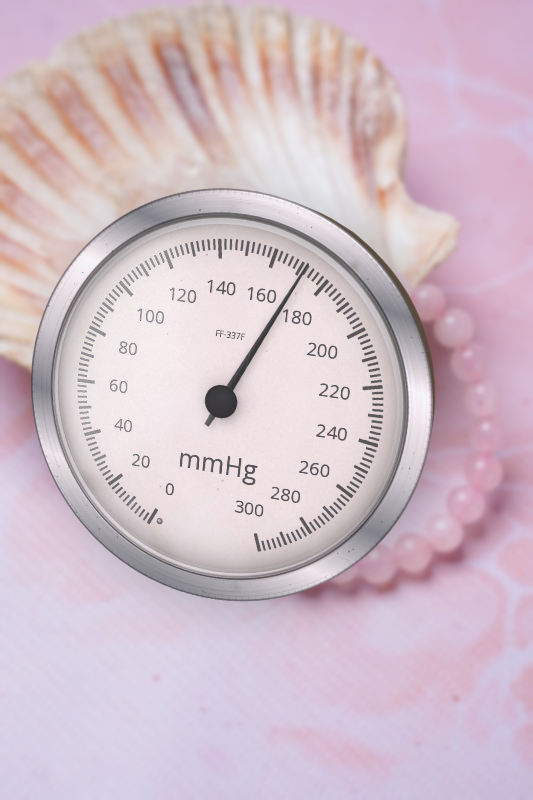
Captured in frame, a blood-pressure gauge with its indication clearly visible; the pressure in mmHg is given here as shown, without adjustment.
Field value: 172 mmHg
